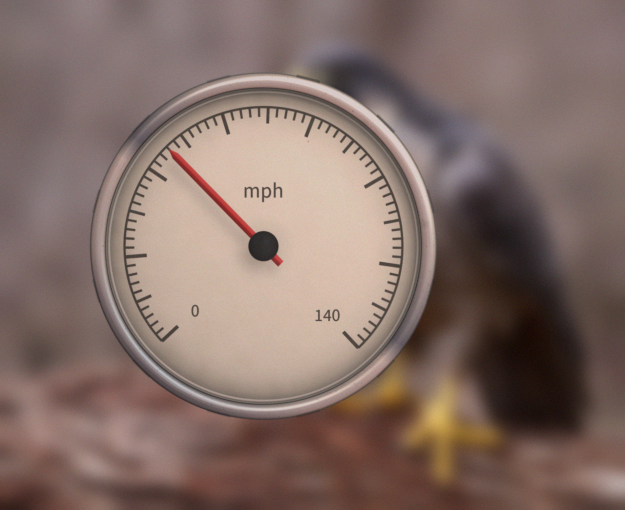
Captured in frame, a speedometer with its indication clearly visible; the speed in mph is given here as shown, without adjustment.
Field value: 46 mph
